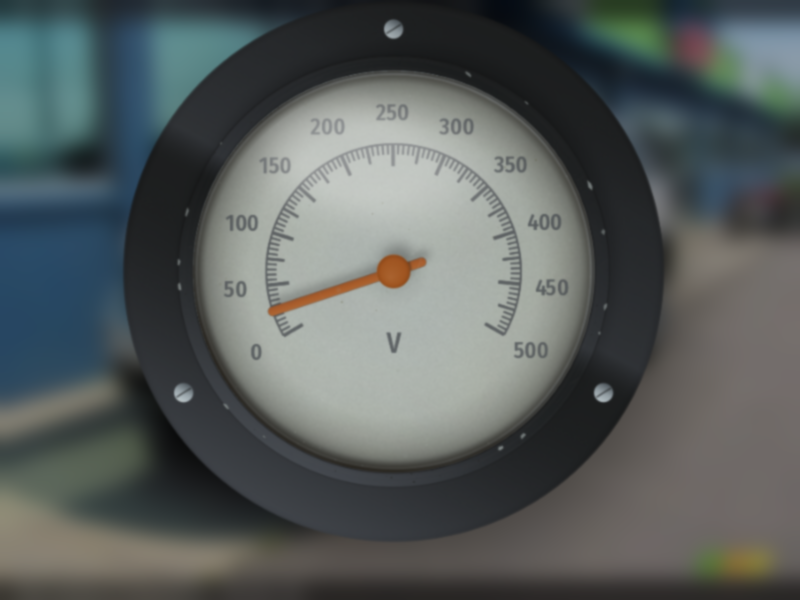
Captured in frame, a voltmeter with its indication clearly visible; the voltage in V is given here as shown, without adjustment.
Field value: 25 V
